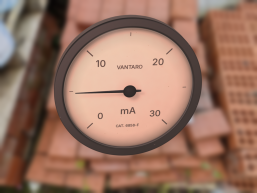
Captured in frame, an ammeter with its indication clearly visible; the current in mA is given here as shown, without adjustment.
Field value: 5 mA
